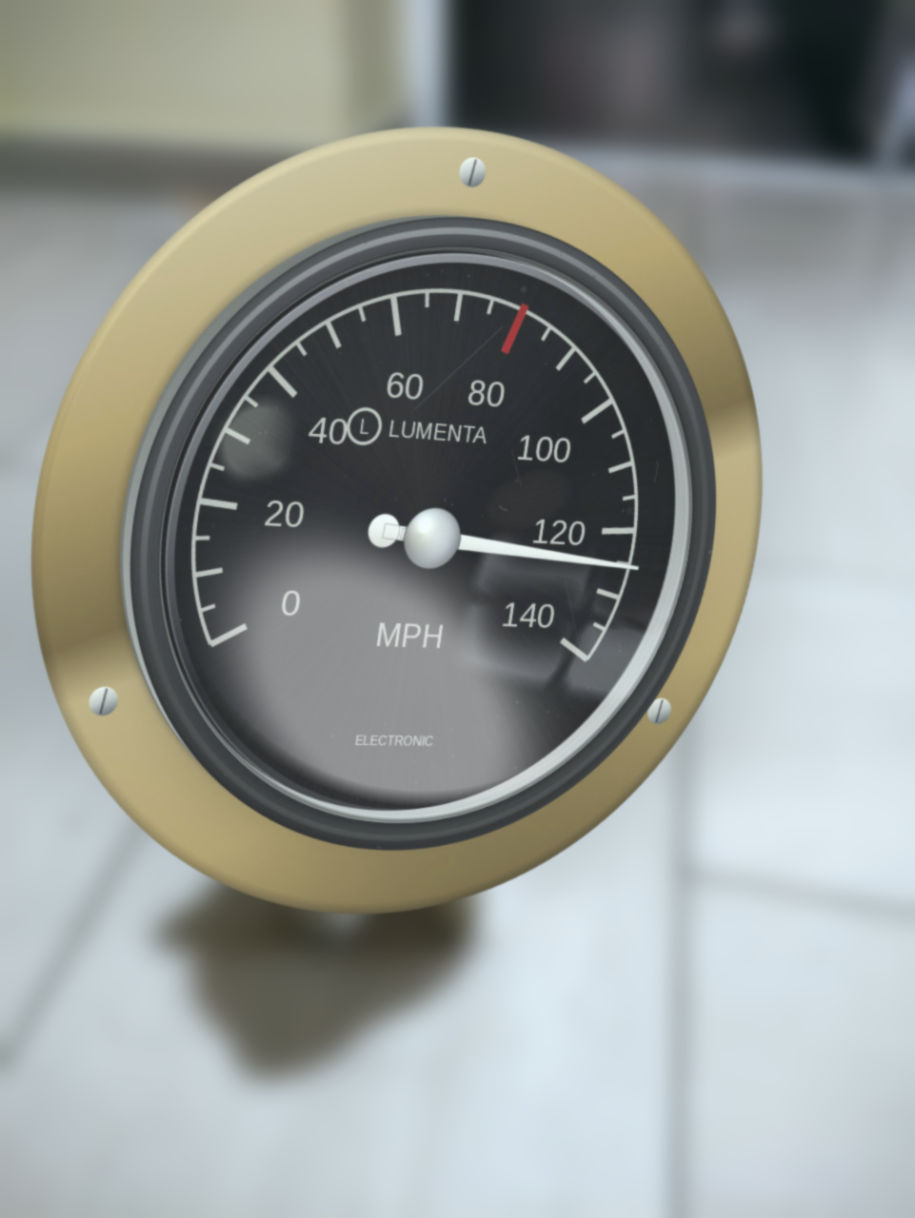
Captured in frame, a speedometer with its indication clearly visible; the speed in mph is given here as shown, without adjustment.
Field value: 125 mph
